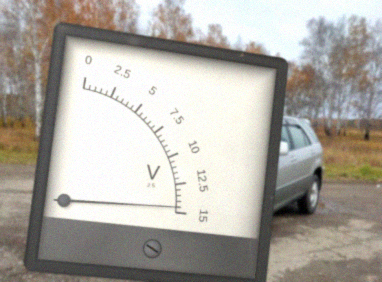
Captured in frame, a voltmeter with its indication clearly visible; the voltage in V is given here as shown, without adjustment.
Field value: 14.5 V
